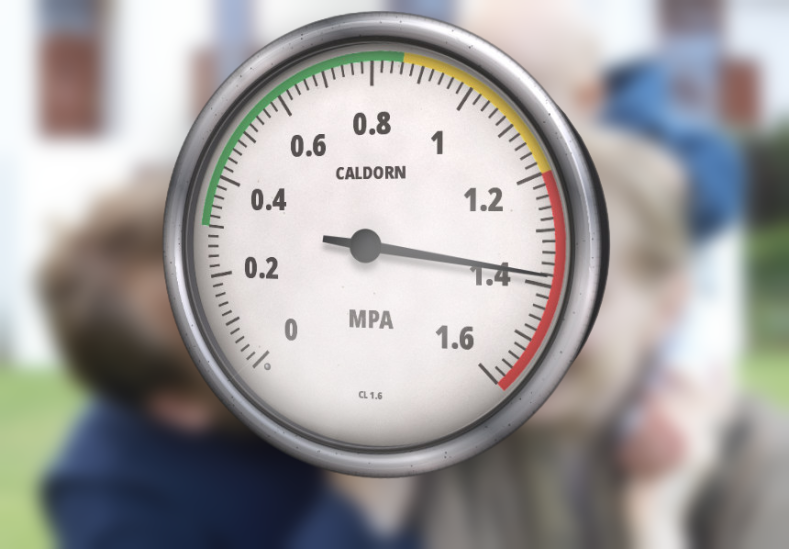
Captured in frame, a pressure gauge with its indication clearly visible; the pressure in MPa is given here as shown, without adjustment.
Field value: 1.38 MPa
